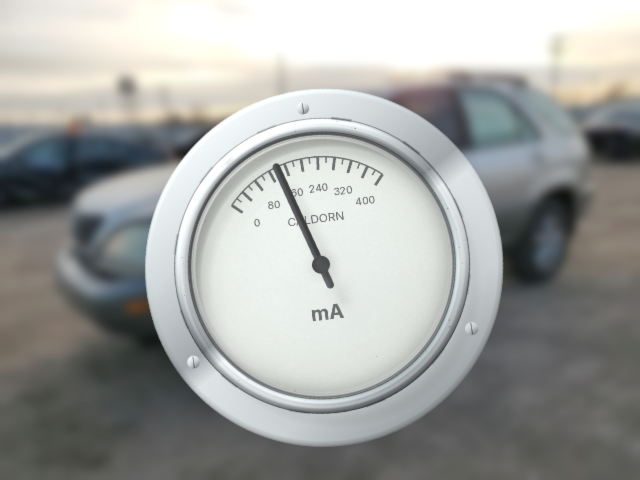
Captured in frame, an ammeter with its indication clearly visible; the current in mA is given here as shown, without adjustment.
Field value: 140 mA
